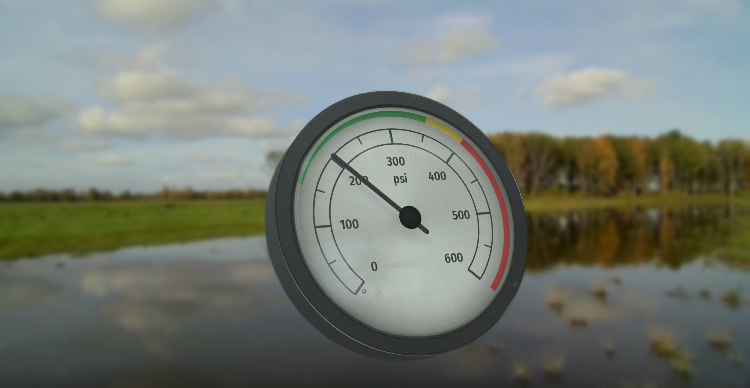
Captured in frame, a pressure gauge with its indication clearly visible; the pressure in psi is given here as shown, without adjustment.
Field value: 200 psi
